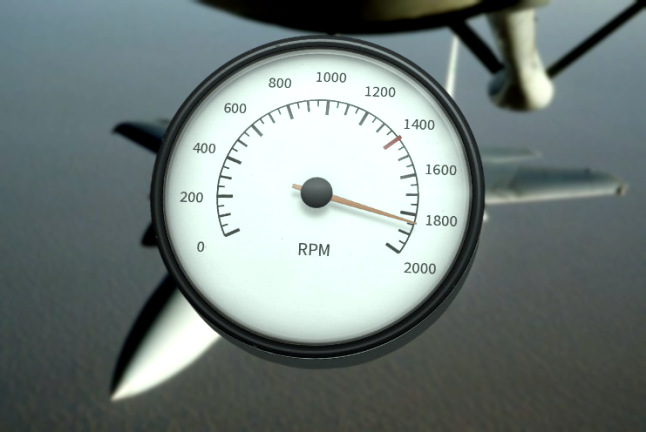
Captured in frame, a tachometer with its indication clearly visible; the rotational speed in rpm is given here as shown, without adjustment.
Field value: 1850 rpm
